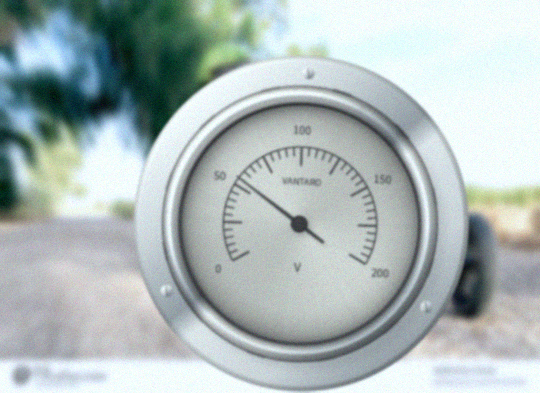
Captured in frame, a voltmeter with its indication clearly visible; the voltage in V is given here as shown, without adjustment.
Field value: 55 V
